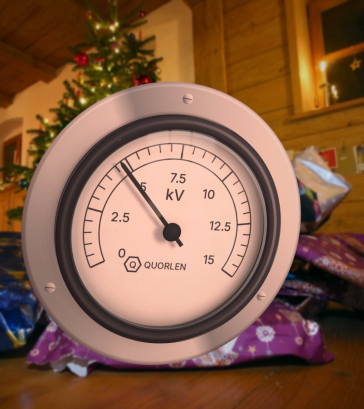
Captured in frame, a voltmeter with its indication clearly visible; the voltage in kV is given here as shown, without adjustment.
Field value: 4.75 kV
